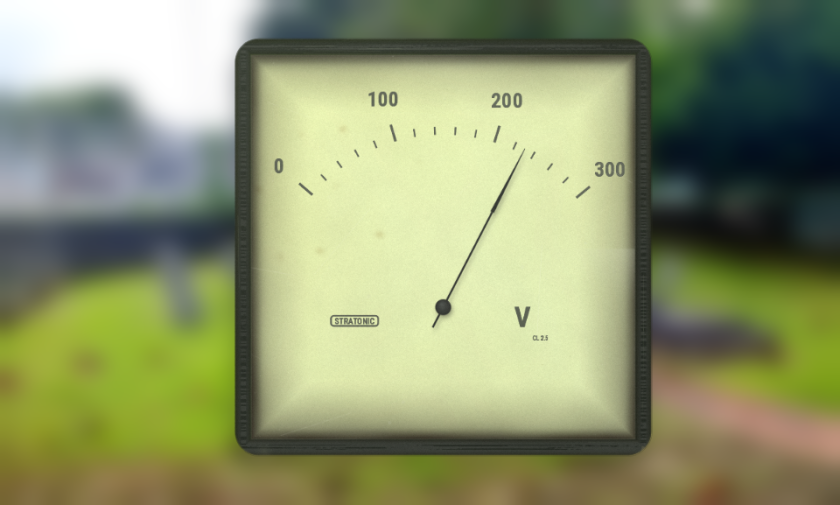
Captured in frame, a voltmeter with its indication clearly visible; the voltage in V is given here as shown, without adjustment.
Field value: 230 V
